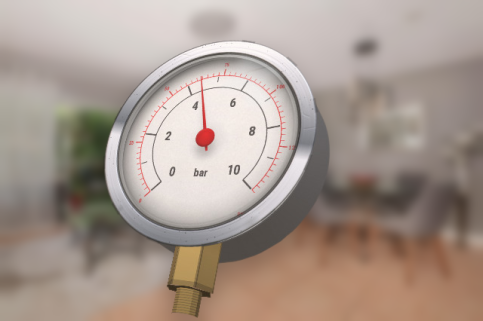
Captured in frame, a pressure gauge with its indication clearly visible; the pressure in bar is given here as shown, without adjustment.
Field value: 4.5 bar
